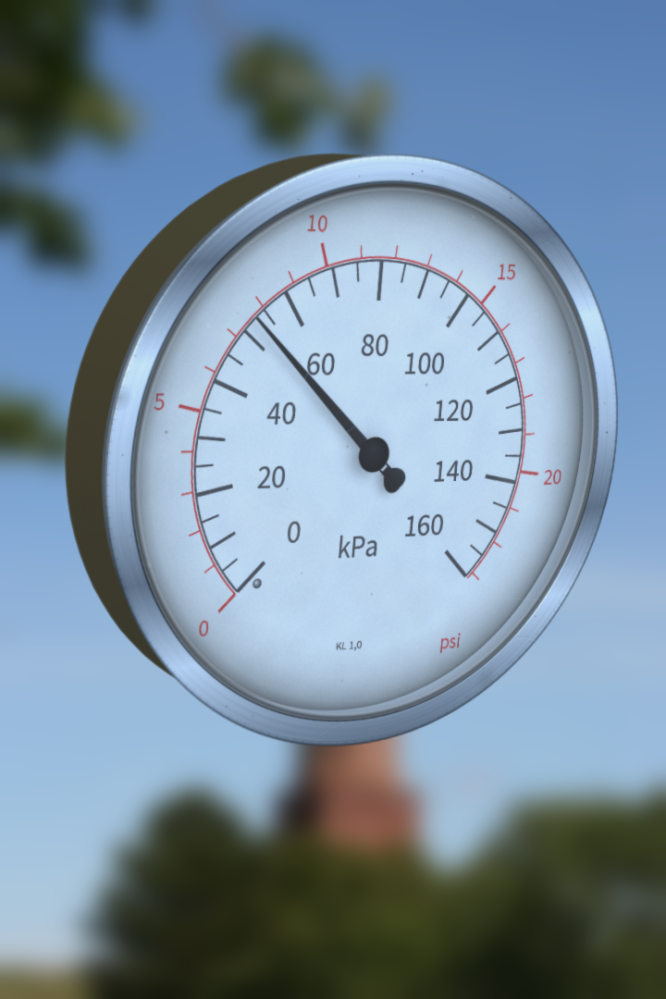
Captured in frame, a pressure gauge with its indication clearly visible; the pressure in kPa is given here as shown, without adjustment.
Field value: 52.5 kPa
